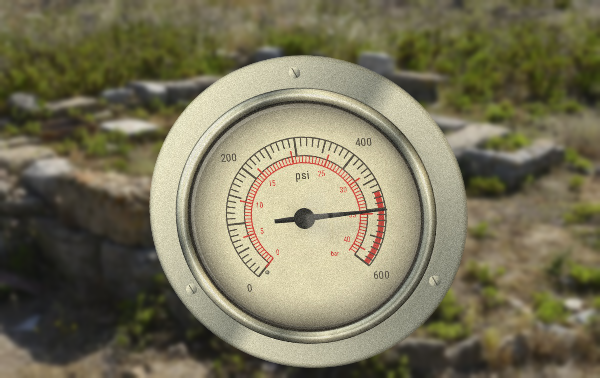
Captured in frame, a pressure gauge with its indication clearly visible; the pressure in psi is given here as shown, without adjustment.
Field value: 500 psi
